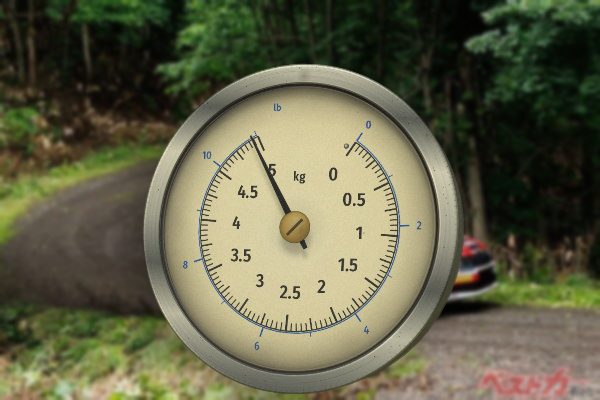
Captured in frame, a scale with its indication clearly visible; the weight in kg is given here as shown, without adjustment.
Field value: 4.95 kg
